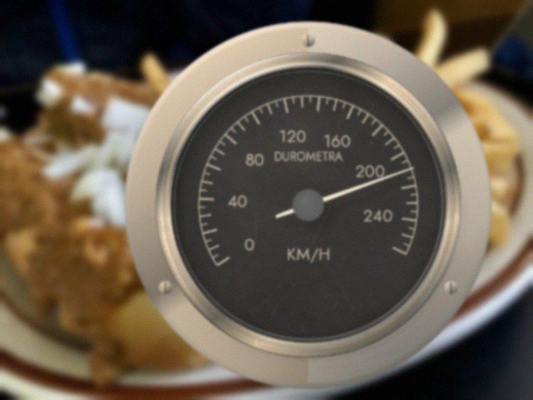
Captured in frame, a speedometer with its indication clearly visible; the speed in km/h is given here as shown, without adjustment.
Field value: 210 km/h
